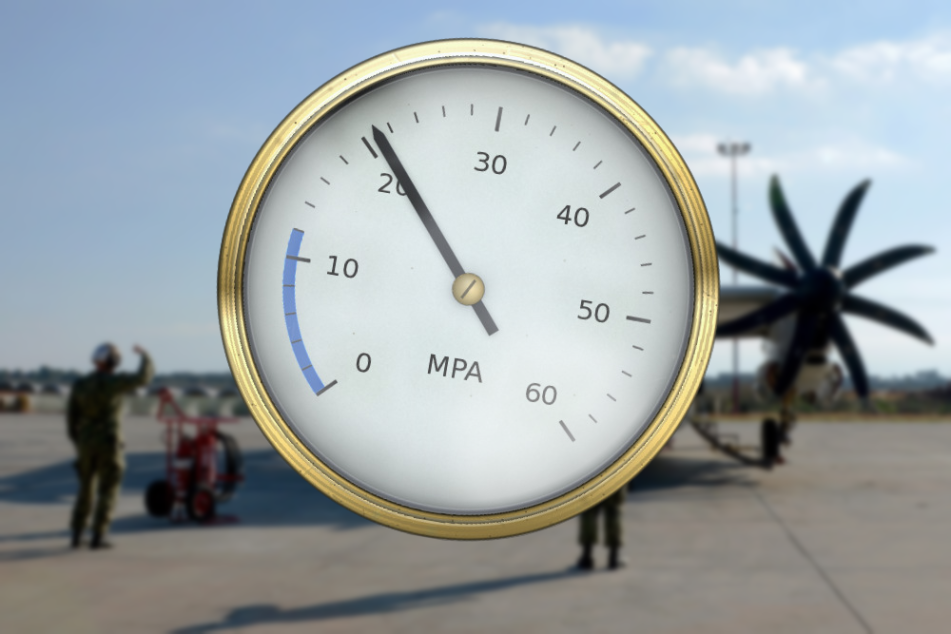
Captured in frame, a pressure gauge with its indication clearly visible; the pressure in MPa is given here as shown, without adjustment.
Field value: 21 MPa
